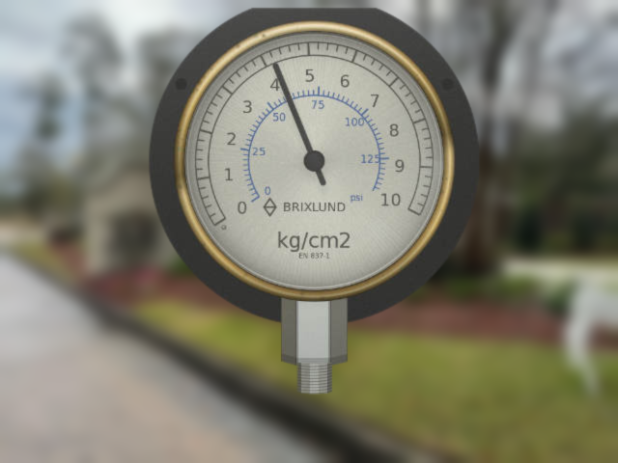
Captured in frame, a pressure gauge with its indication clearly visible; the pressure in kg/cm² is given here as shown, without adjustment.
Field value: 4.2 kg/cm²
